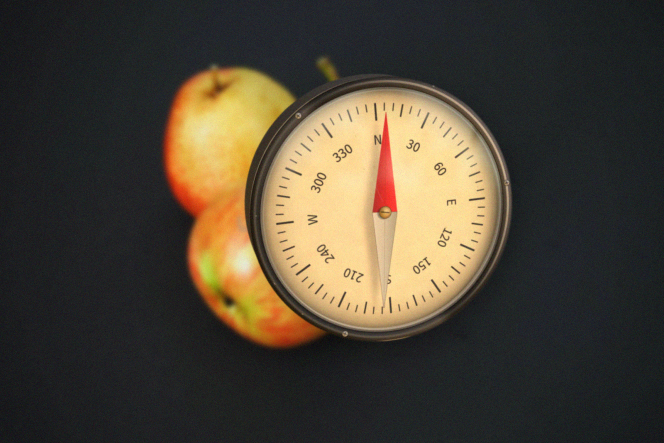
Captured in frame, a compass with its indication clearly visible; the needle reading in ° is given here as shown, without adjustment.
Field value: 5 °
